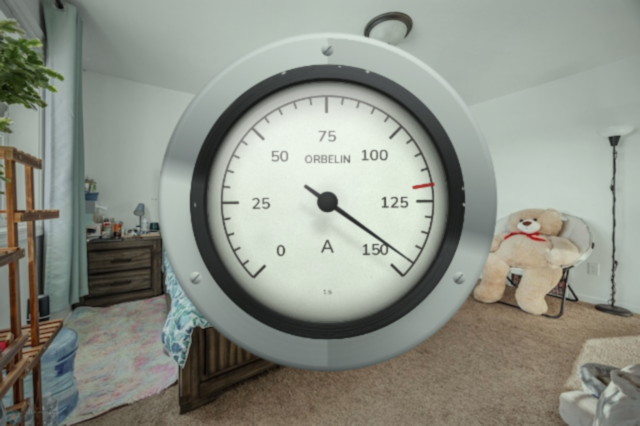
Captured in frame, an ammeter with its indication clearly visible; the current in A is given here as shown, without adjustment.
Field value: 145 A
